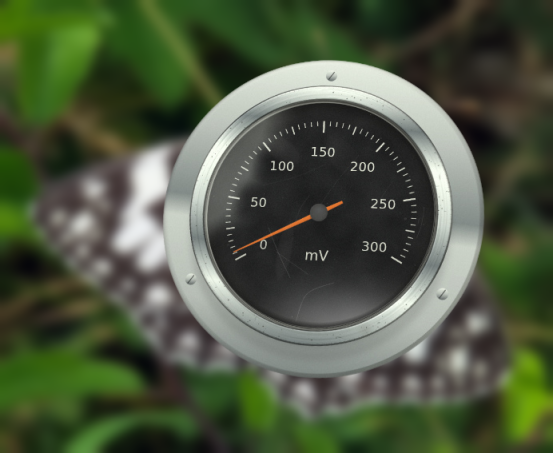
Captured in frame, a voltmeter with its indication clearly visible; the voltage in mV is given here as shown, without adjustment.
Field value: 5 mV
